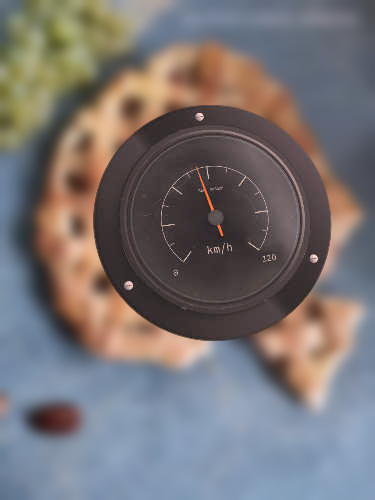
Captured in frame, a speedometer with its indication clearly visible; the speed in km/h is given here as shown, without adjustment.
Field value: 55 km/h
